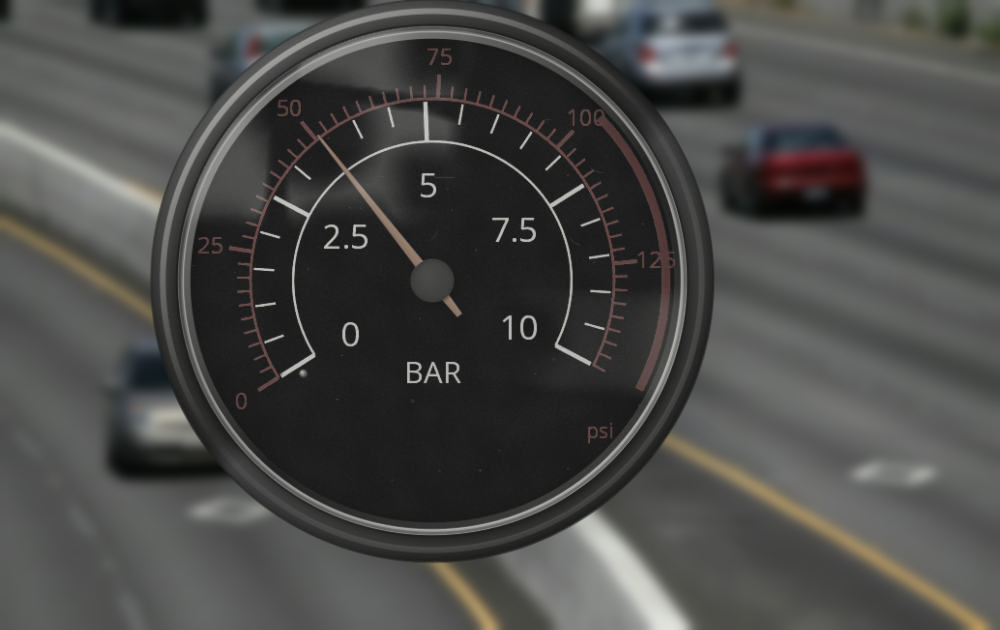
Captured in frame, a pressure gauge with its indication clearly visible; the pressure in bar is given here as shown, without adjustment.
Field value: 3.5 bar
